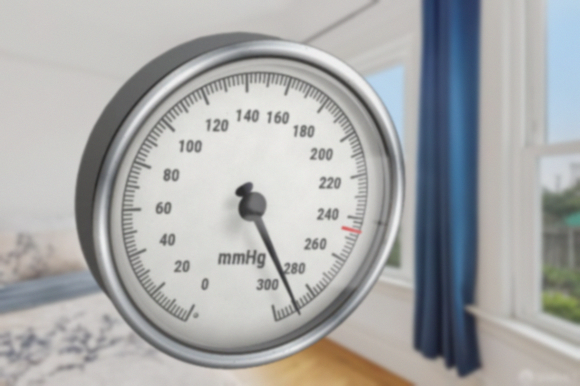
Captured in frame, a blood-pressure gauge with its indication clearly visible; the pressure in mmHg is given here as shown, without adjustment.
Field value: 290 mmHg
